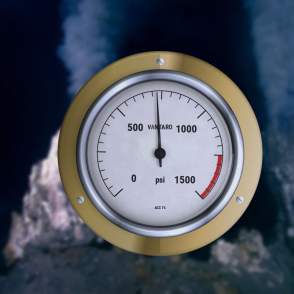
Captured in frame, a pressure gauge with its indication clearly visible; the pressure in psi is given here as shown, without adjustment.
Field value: 725 psi
